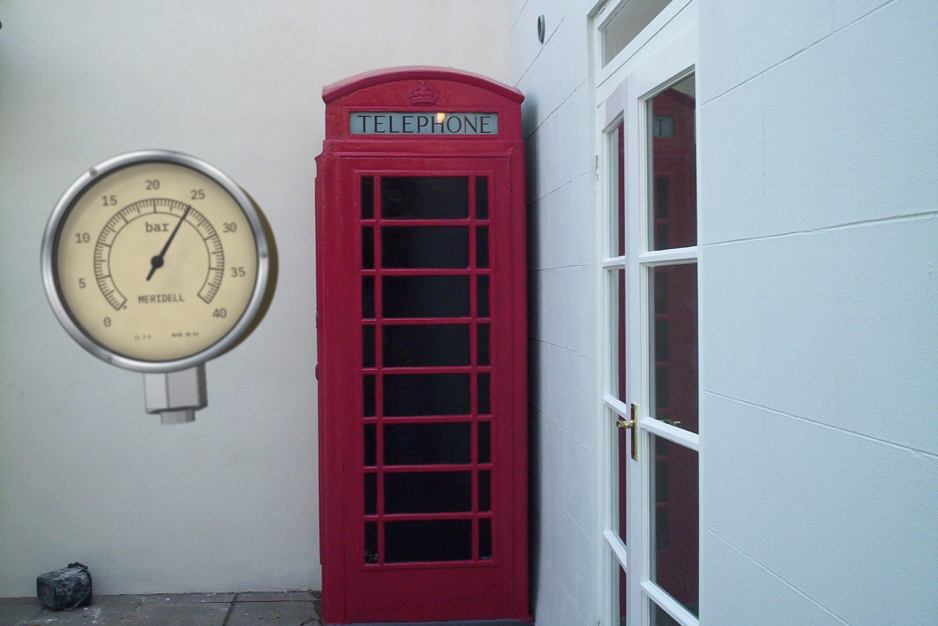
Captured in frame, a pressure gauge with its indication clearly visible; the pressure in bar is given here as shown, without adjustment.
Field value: 25 bar
